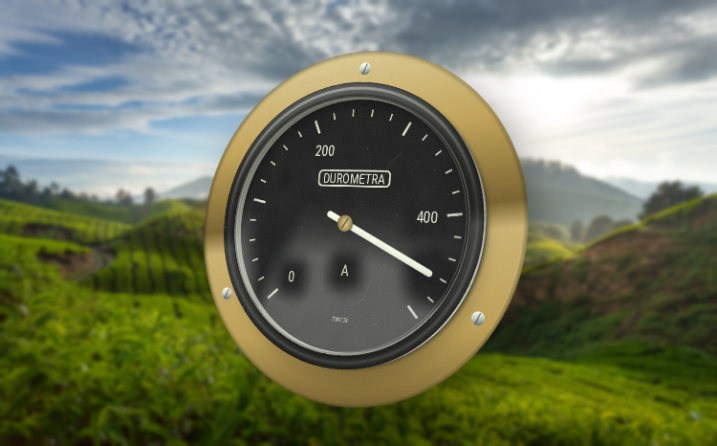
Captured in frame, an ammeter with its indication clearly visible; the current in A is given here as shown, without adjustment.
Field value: 460 A
